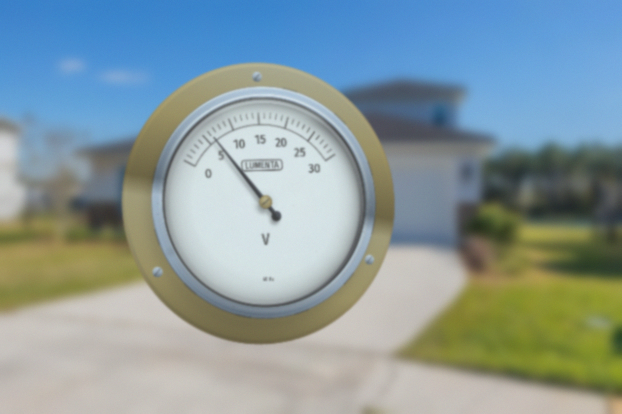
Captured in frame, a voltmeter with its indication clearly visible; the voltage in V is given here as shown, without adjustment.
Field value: 6 V
